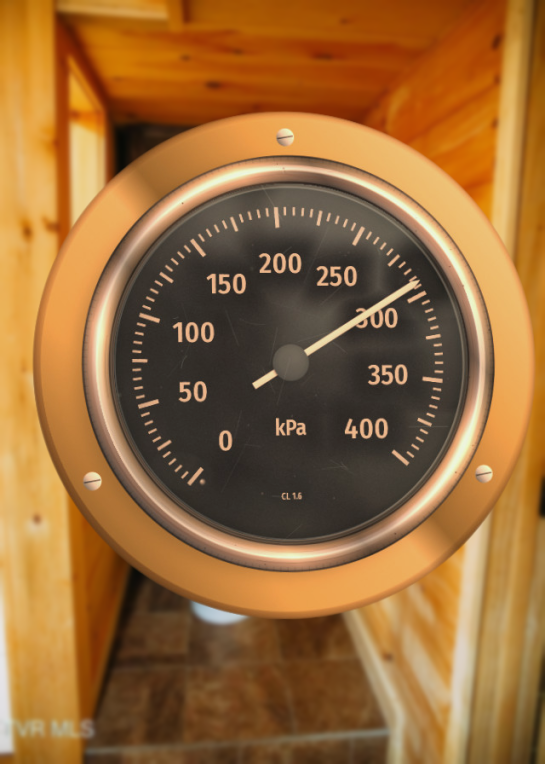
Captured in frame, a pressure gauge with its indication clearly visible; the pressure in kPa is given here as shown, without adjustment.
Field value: 292.5 kPa
